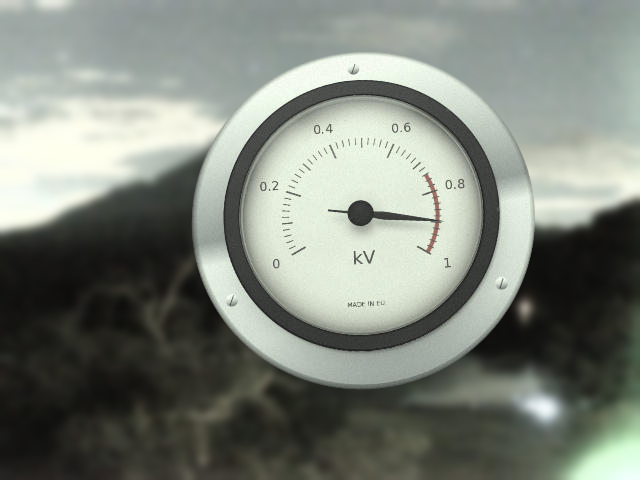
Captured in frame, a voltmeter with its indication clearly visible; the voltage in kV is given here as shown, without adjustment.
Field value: 0.9 kV
